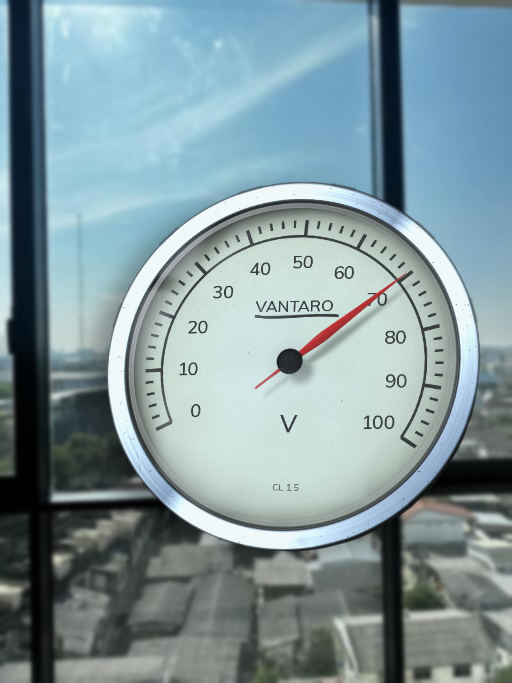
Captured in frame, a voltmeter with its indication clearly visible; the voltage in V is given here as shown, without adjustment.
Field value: 70 V
